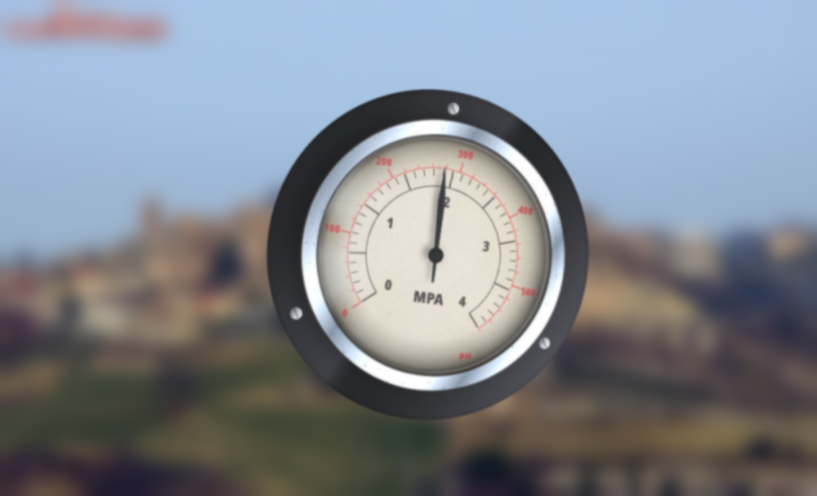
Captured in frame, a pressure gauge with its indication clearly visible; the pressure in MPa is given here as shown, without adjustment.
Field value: 1.9 MPa
